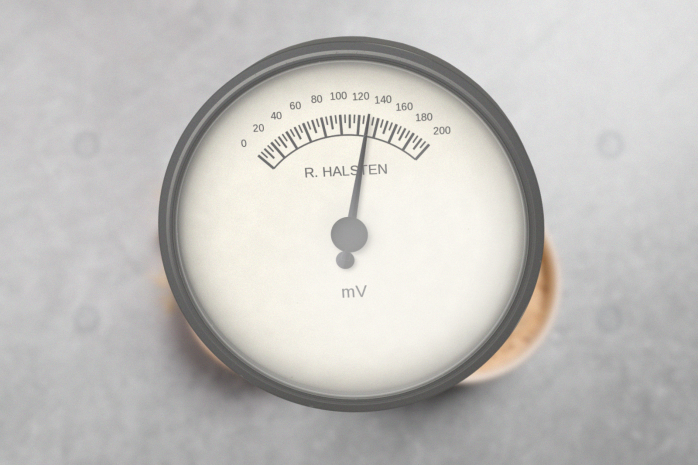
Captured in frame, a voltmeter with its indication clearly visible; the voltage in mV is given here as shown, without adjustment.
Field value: 130 mV
